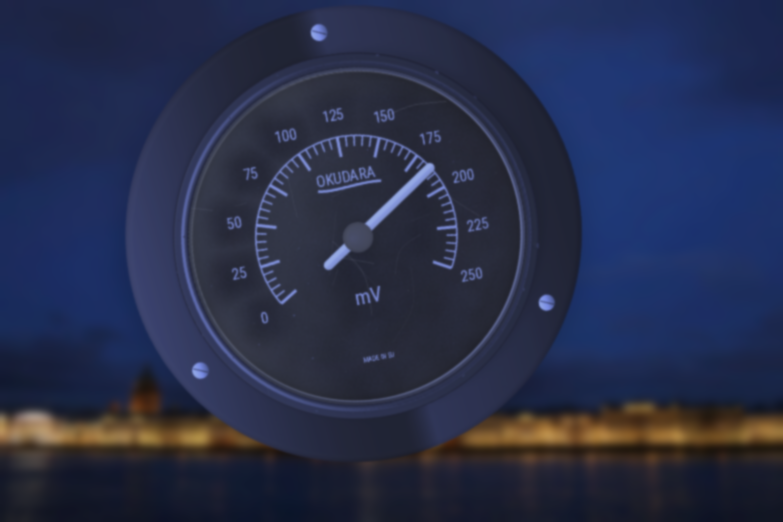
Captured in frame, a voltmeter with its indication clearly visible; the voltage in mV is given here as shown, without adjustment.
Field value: 185 mV
